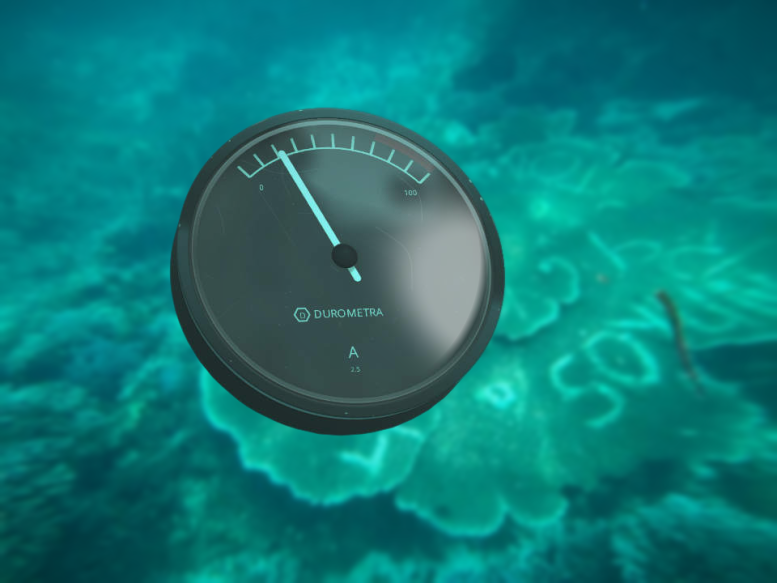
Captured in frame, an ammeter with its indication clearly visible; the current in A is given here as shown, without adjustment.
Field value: 20 A
